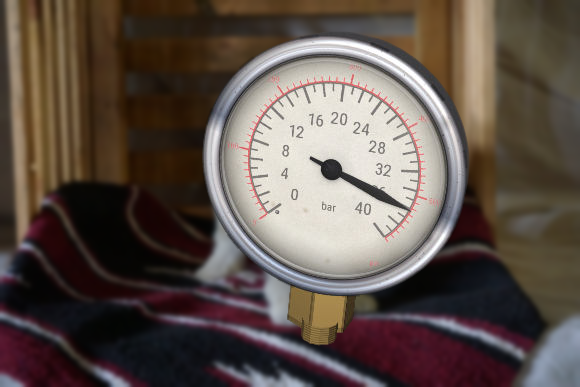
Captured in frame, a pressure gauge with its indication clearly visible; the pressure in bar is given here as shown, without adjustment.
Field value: 36 bar
